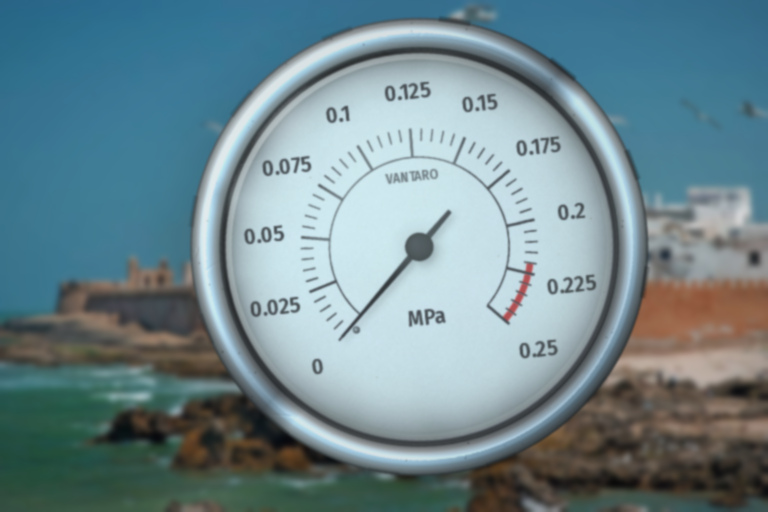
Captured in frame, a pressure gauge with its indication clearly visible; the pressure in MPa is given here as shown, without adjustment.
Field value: 0 MPa
